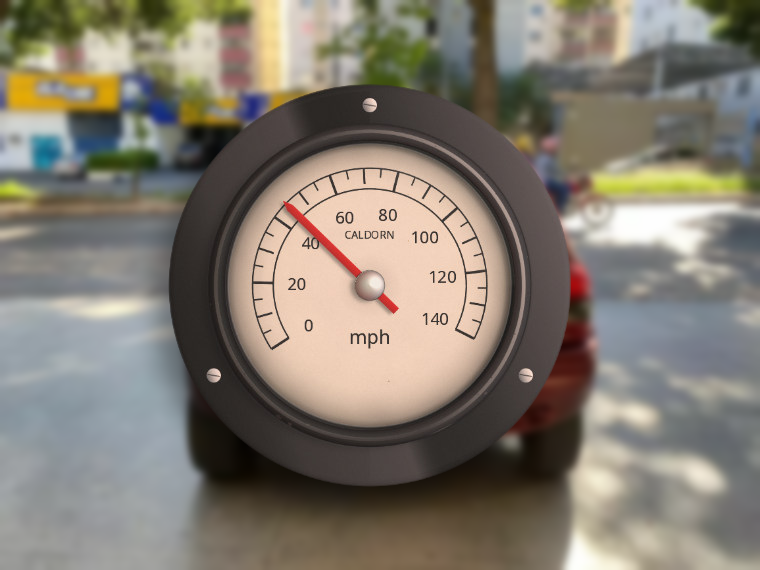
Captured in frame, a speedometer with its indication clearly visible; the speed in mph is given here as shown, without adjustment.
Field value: 45 mph
